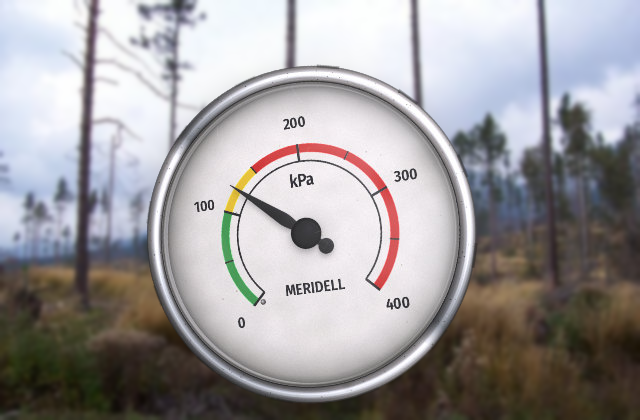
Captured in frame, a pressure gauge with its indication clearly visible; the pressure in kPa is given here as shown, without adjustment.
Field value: 125 kPa
